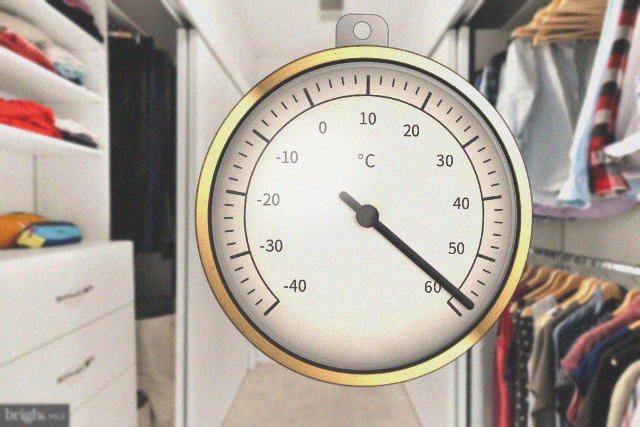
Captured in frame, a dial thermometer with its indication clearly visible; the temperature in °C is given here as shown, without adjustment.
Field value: 58 °C
